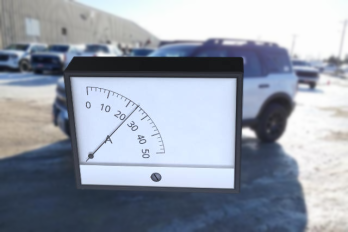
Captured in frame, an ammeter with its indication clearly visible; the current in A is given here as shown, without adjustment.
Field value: 24 A
